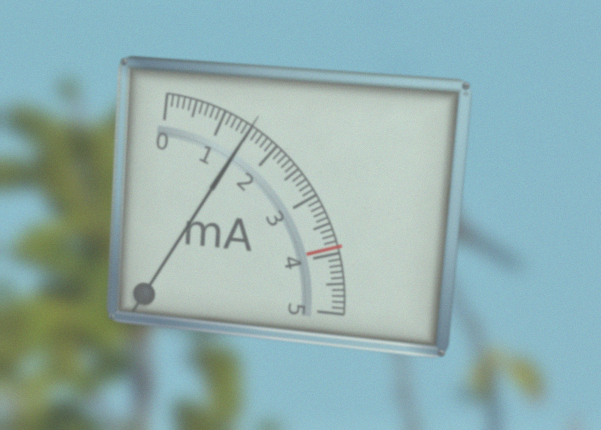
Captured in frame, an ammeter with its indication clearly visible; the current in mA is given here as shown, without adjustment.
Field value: 1.5 mA
